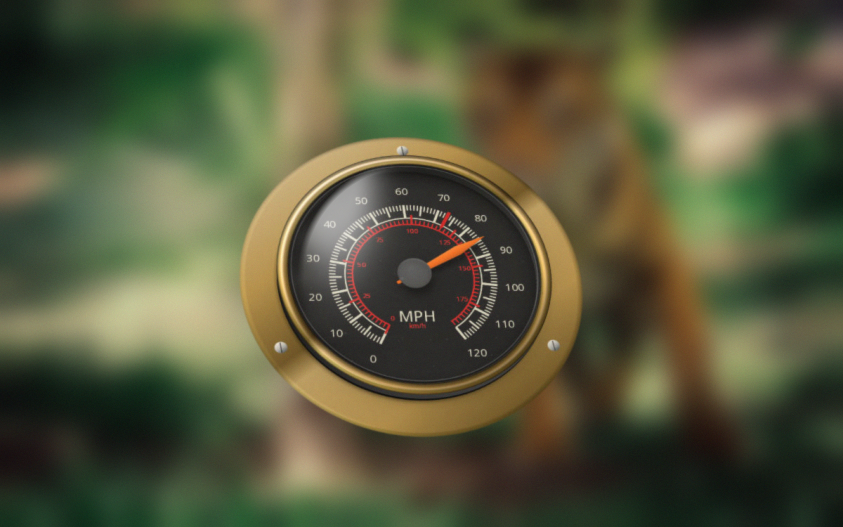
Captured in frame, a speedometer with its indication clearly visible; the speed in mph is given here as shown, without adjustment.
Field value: 85 mph
